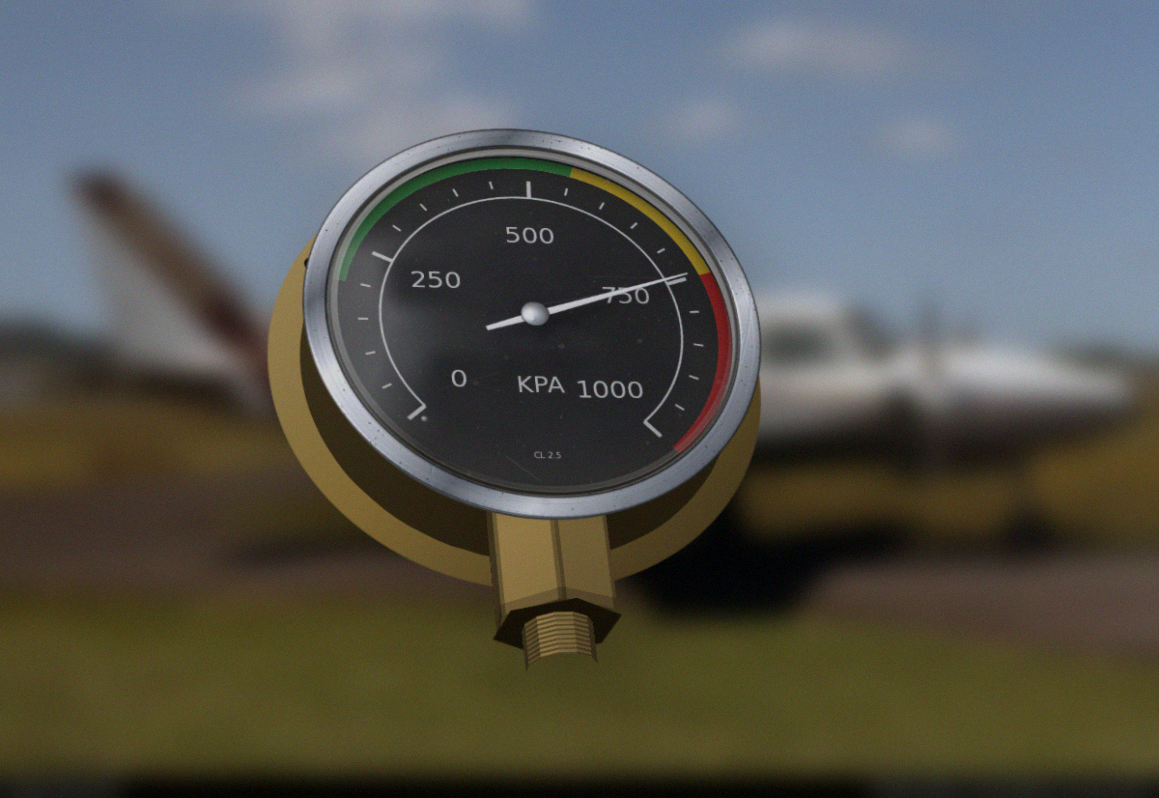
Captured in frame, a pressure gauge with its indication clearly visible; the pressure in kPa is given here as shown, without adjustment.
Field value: 750 kPa
